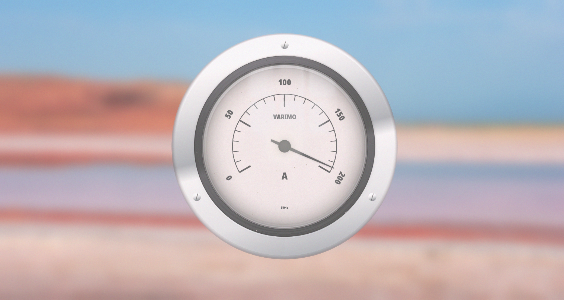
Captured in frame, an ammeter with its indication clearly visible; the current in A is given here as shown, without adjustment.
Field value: 195 A
